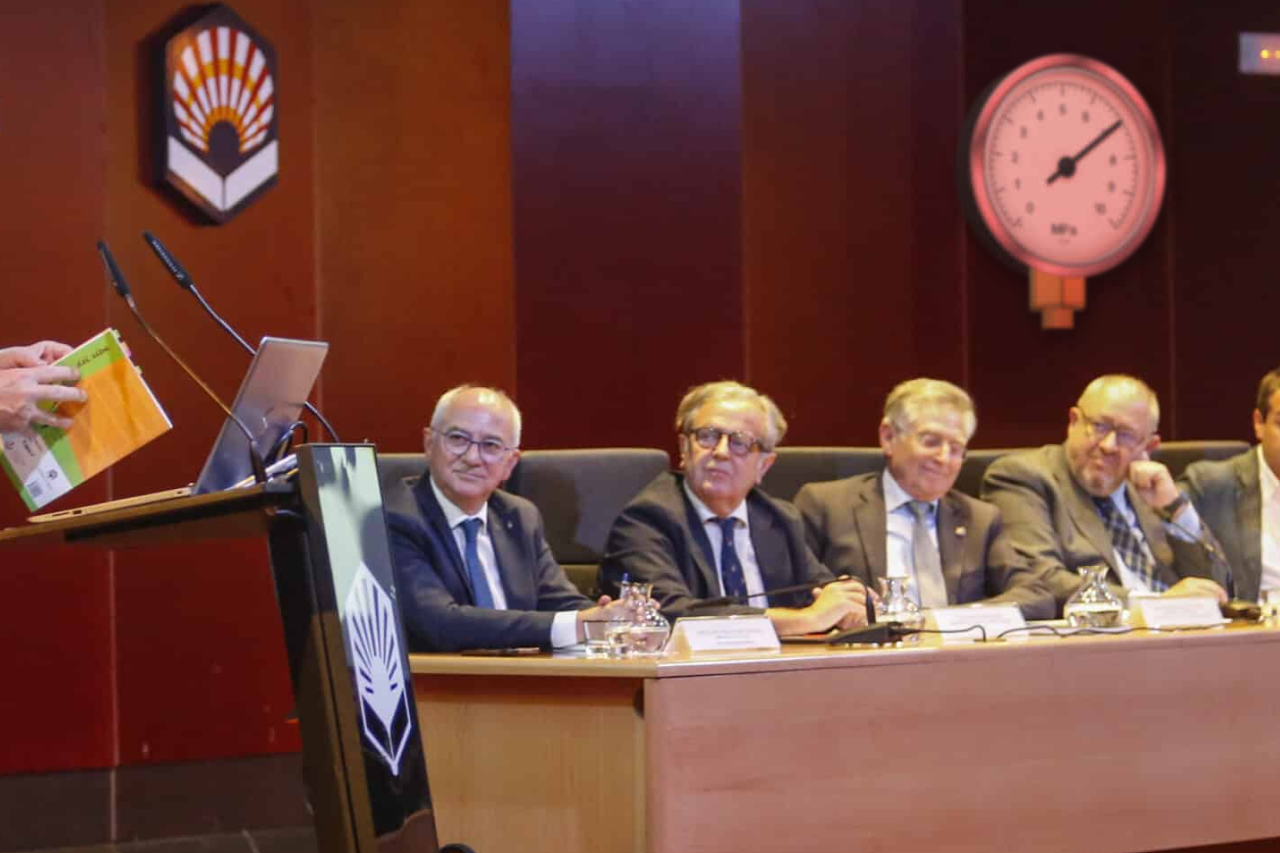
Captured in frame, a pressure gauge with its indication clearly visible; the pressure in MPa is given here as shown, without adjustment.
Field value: 7 MPa
